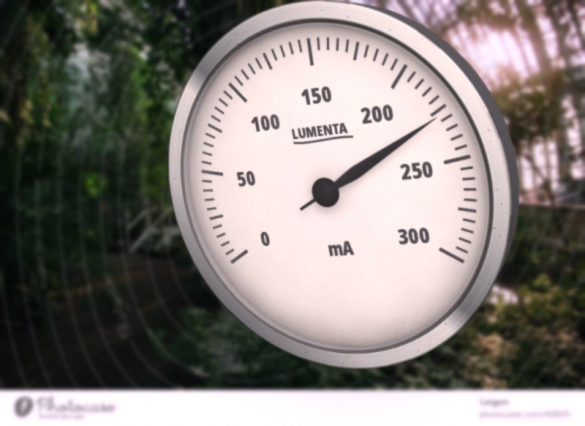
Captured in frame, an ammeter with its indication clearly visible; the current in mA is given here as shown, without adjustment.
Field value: 227.5 mA
